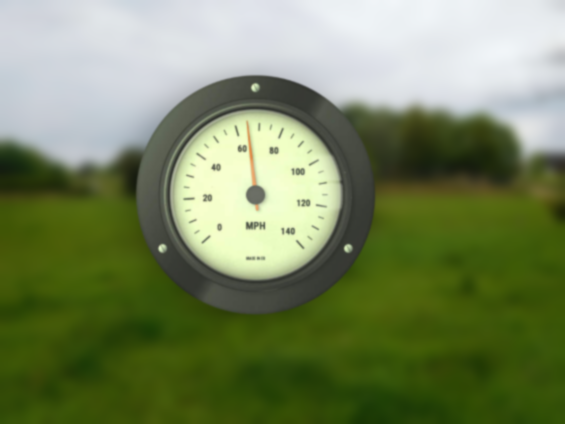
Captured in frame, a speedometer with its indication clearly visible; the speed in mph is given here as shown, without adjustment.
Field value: 65 mph
